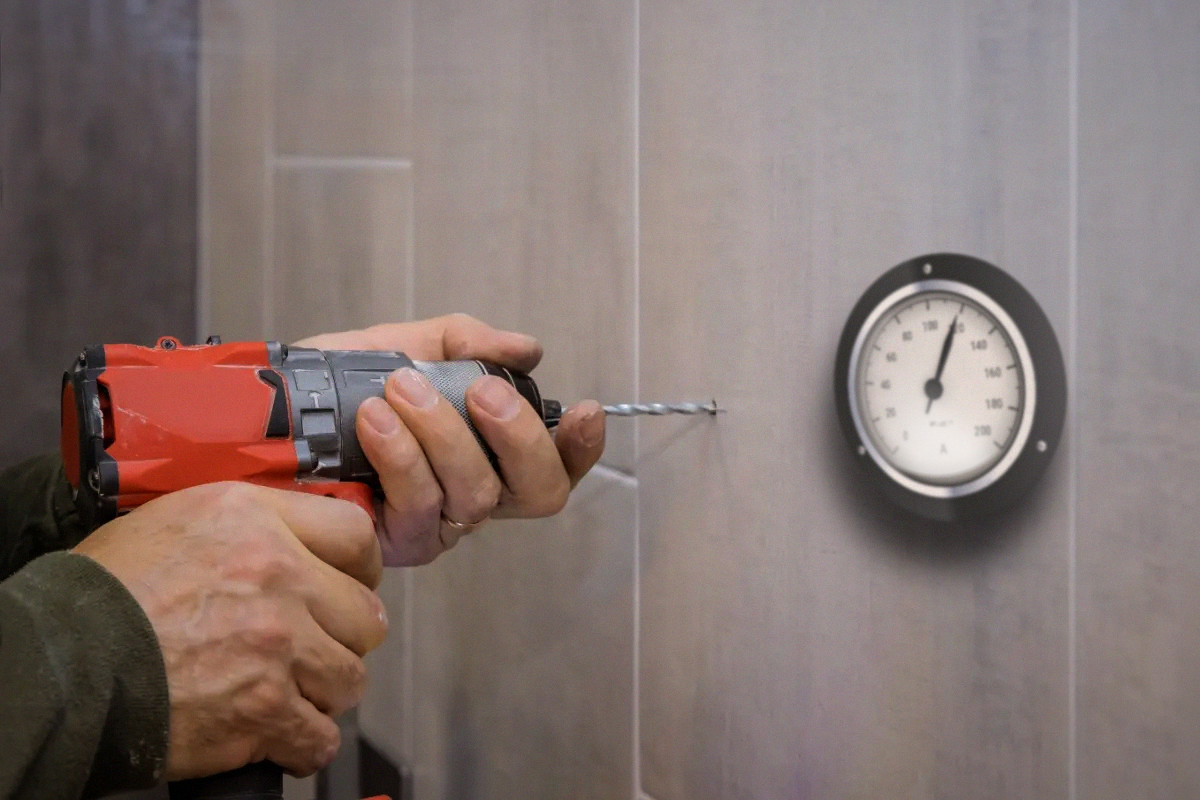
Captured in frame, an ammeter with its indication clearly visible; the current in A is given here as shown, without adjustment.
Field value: 120 A
